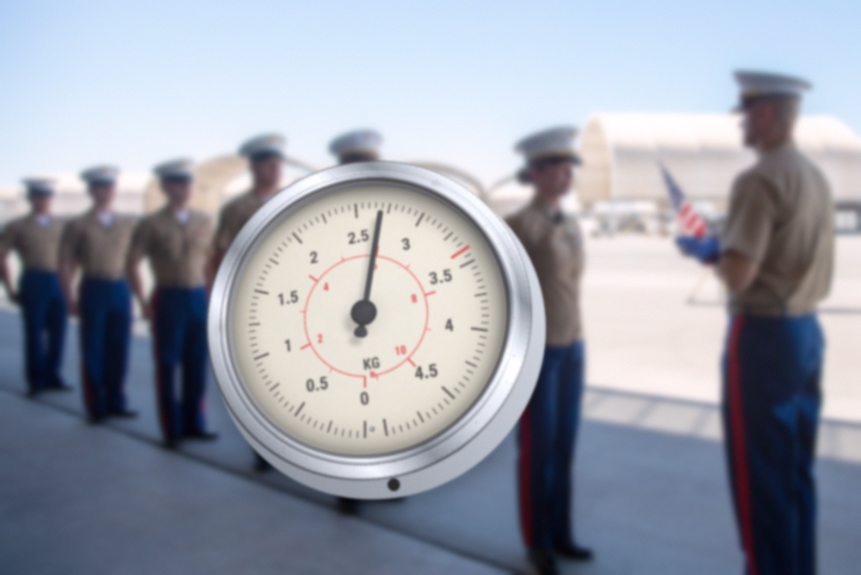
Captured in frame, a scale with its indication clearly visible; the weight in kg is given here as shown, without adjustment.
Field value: 2.7 kg
